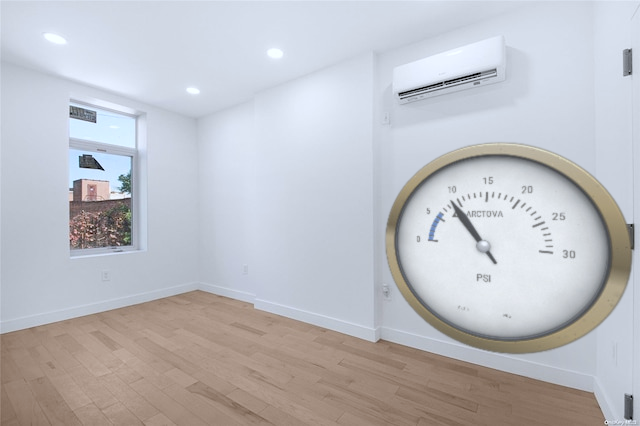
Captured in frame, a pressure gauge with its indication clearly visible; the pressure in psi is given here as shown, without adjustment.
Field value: 9 psi
